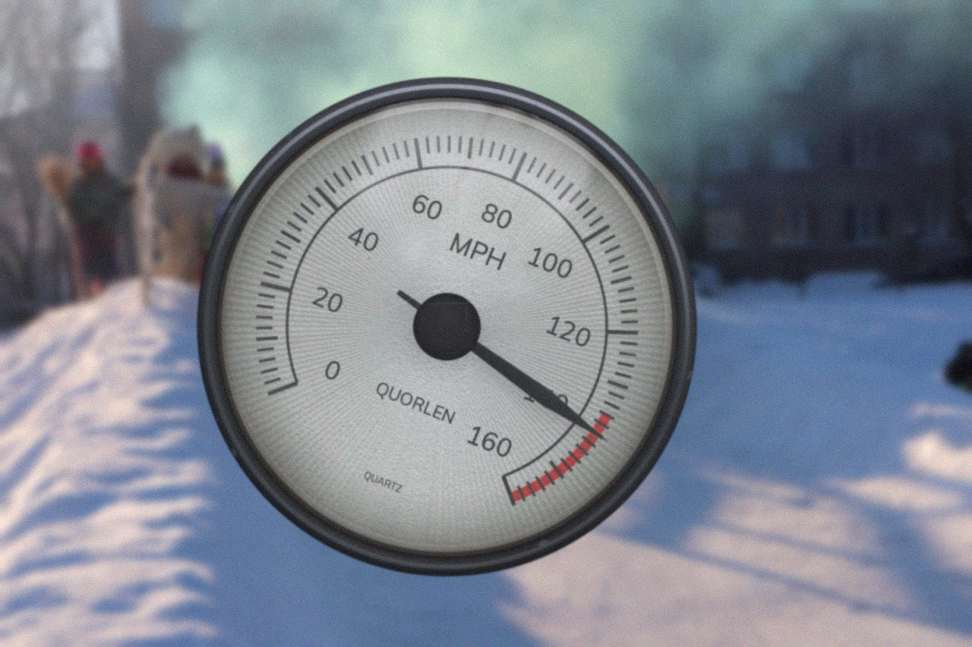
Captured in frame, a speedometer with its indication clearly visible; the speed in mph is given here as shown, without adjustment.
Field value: 140 mph
